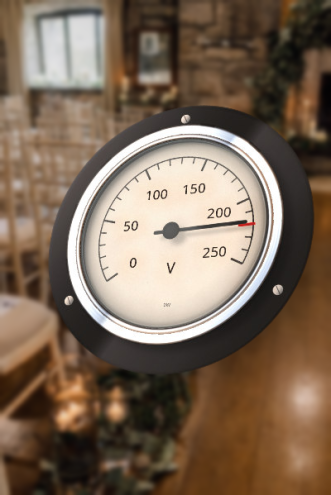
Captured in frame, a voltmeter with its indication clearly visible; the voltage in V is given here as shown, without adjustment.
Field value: 220 V
